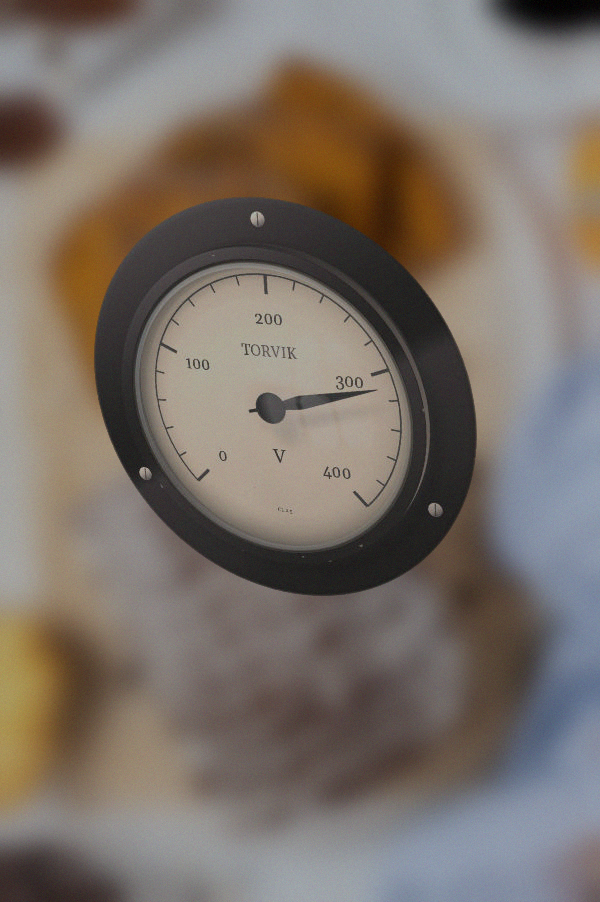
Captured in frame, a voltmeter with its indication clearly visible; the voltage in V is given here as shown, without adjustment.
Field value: 310 V
